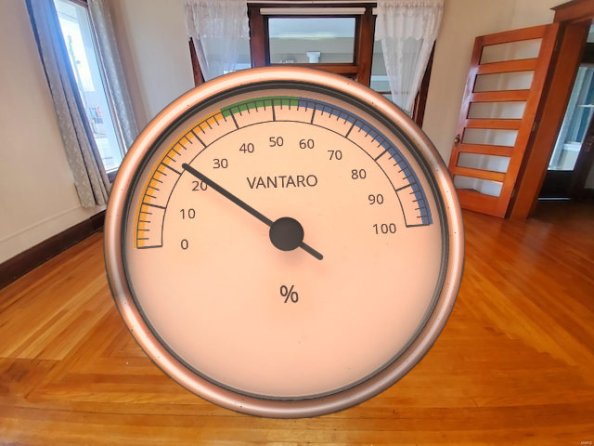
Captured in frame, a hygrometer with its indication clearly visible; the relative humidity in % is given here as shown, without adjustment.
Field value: 22 %
